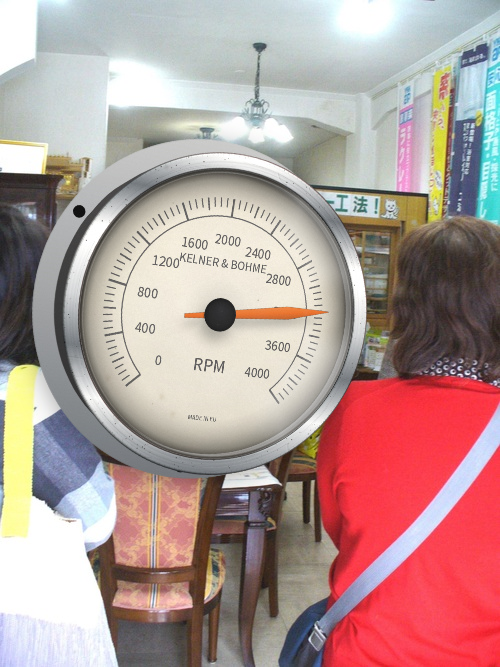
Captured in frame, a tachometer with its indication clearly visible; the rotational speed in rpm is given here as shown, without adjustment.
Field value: 3200 rpm
